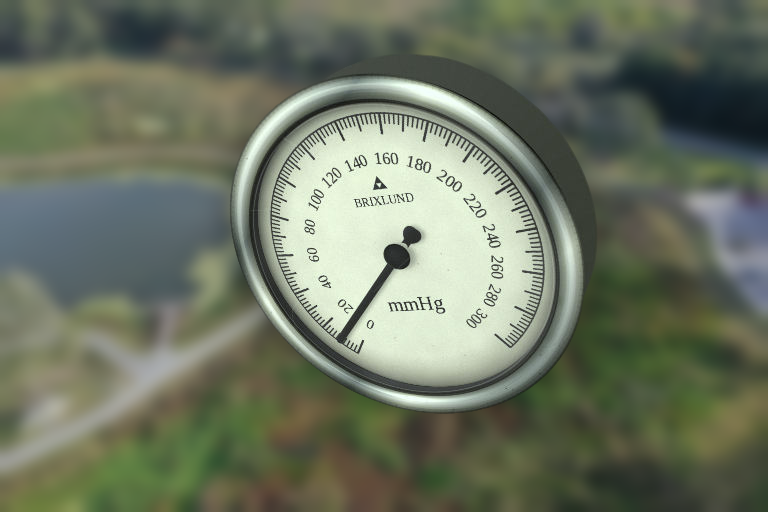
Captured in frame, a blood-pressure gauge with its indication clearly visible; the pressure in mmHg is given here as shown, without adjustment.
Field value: 10 mmHg
